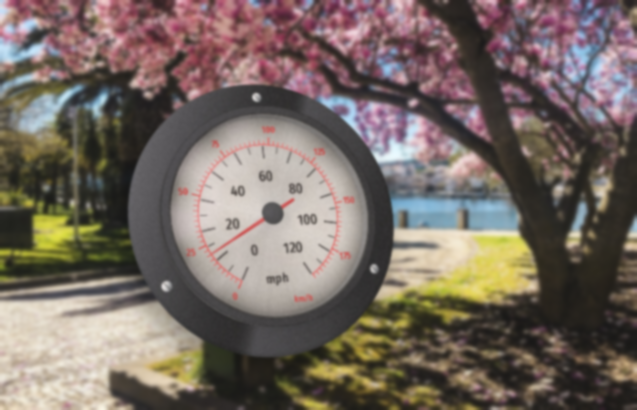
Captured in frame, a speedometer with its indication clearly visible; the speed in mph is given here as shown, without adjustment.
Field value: 12.5 mph
